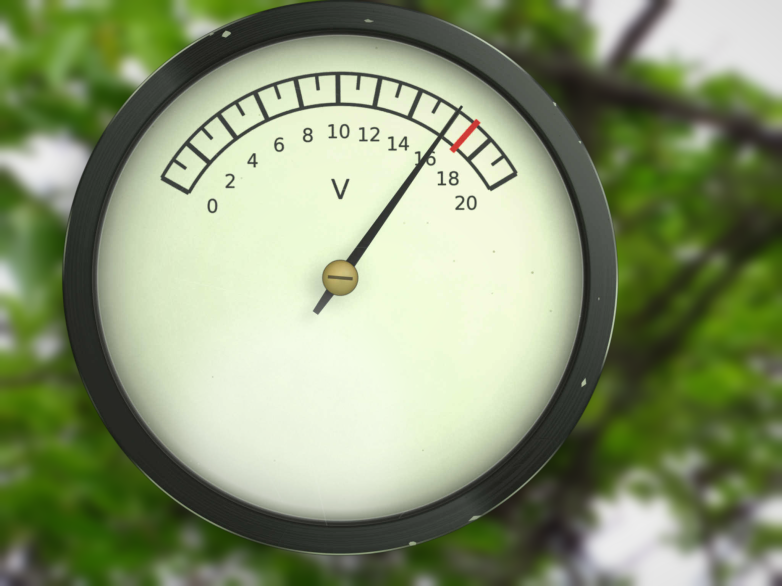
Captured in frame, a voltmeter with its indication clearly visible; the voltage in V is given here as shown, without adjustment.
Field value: 16 V
